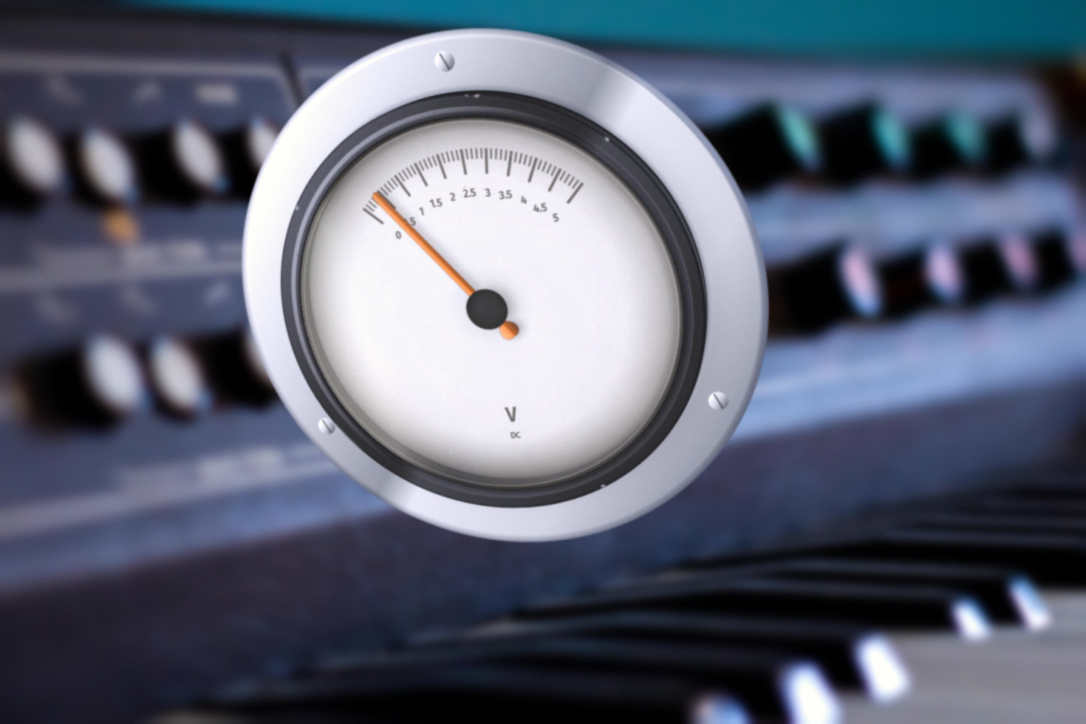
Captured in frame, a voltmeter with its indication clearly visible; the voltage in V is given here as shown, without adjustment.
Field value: 0.5 V
